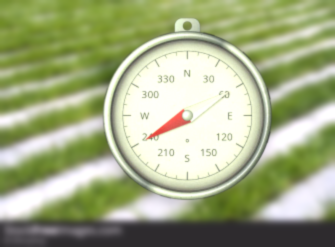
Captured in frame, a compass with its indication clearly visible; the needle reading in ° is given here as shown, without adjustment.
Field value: 240 °
